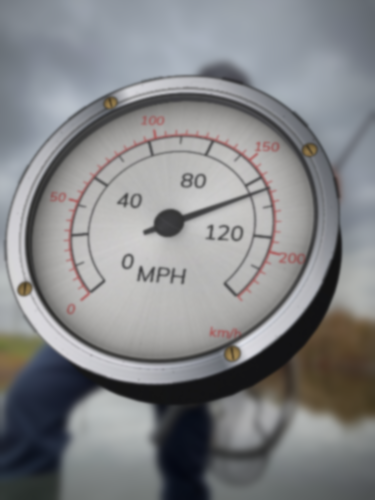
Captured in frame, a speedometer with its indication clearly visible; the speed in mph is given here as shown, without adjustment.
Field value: 105 mph
